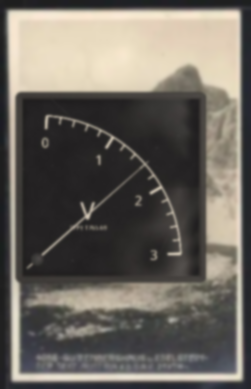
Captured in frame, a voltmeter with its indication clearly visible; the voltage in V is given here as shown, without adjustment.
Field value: 1.6 V
